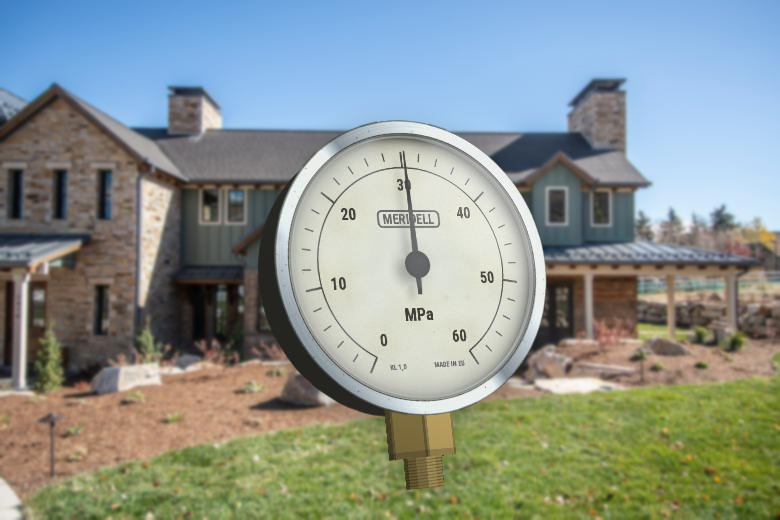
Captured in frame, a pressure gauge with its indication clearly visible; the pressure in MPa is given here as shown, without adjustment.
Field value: 30 MPa
